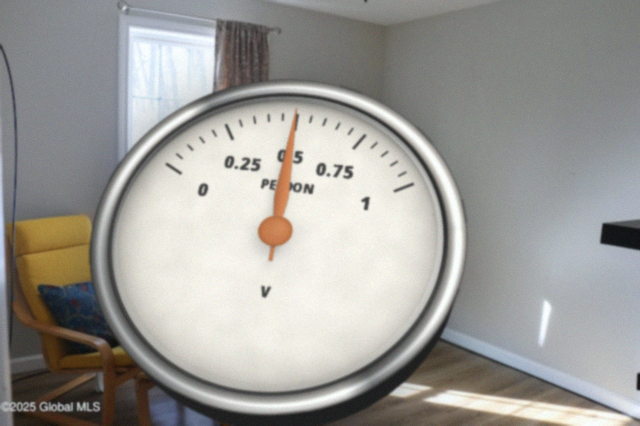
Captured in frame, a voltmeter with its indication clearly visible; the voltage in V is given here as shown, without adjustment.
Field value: 0.5 V
